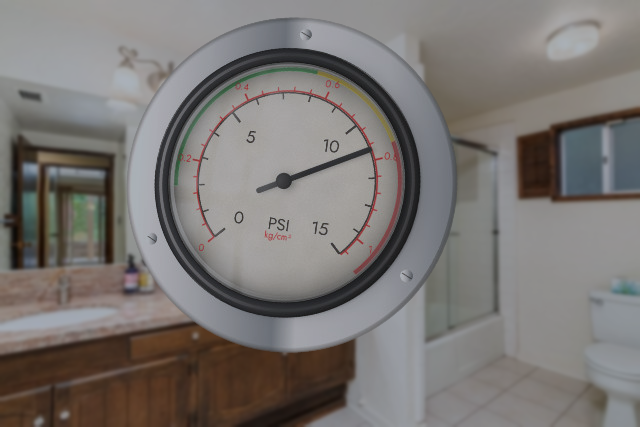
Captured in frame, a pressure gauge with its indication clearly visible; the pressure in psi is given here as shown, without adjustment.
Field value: 11 psi
